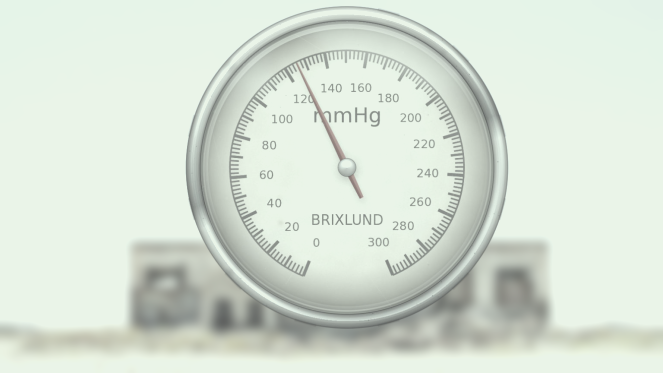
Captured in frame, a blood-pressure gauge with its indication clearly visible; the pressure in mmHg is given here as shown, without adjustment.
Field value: 126 mmHg
